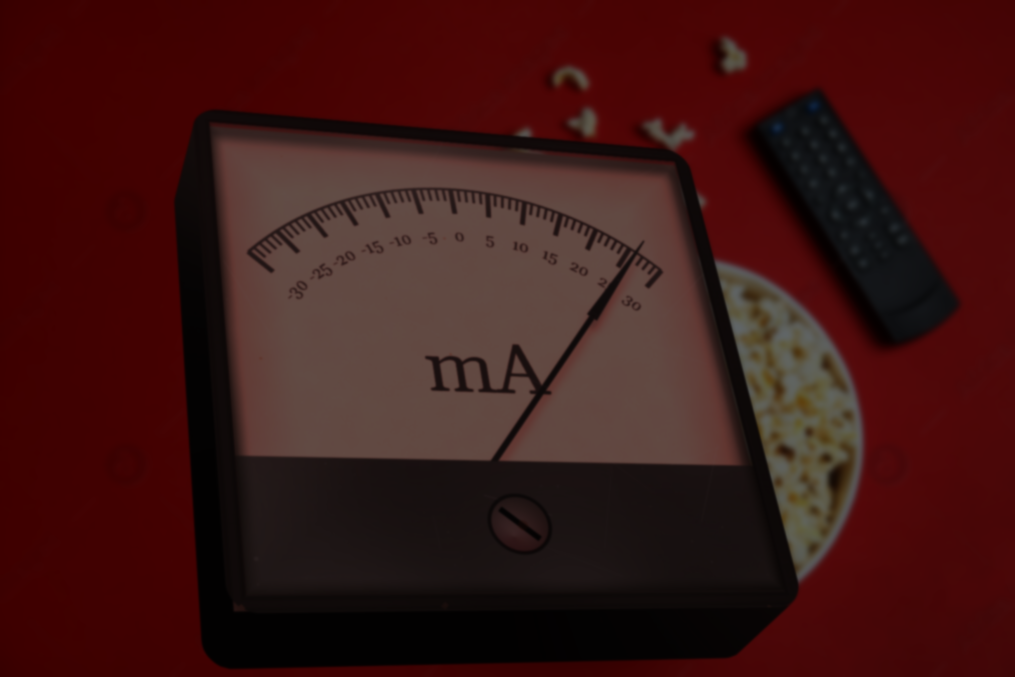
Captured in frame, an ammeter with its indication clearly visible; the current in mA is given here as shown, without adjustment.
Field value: 26 mA
